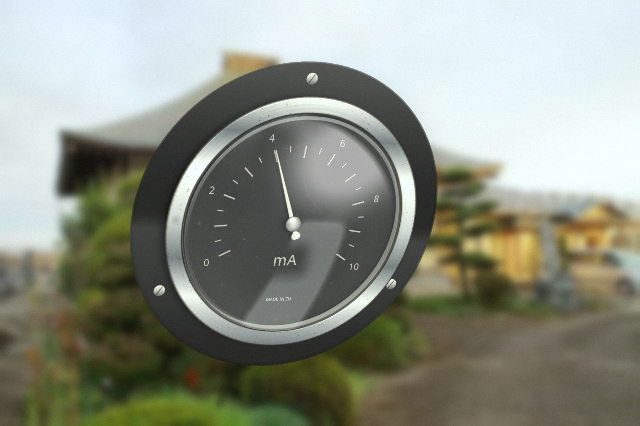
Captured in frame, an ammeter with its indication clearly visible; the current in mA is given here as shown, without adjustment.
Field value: 4 mA
